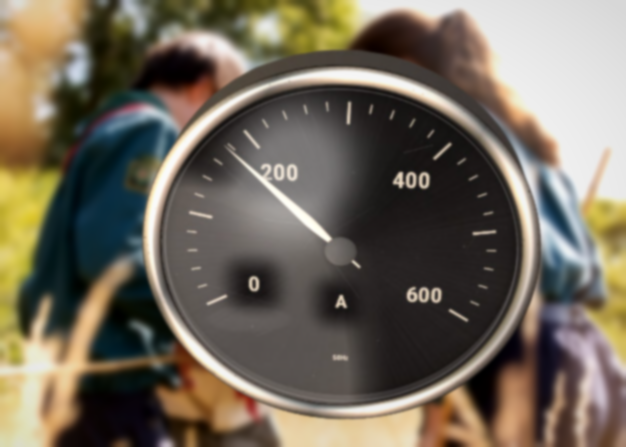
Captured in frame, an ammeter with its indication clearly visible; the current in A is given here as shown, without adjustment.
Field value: 180 A
